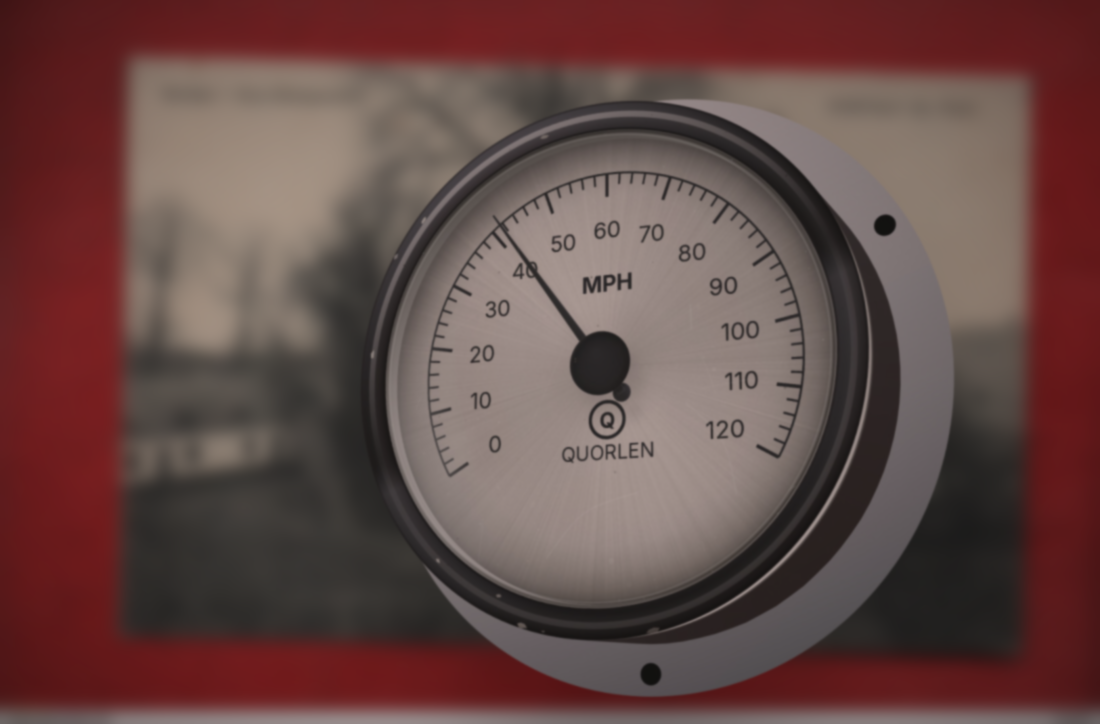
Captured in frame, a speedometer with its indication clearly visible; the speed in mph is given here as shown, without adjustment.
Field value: 42 mph
